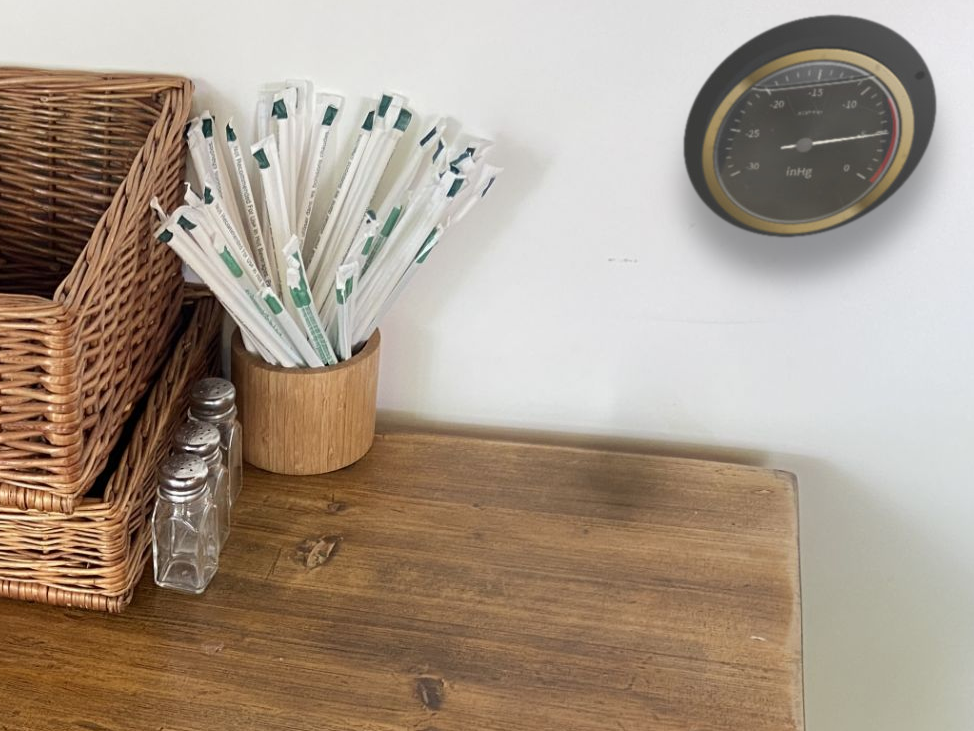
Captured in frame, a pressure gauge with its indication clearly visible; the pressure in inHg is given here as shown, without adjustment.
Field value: -5 inHg
